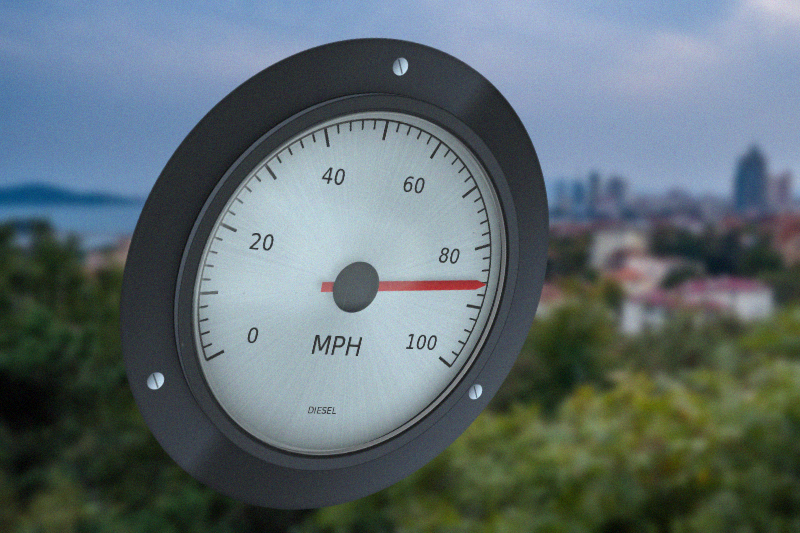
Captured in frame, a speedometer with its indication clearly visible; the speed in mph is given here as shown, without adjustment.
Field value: 86 mph
